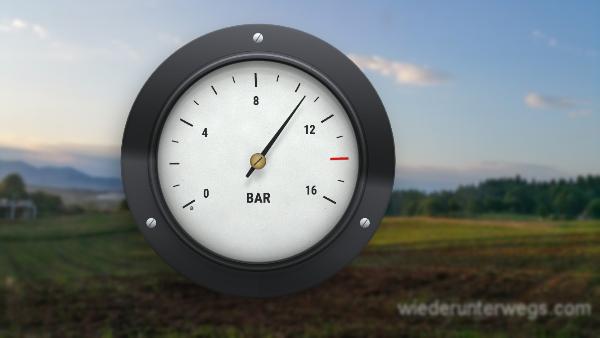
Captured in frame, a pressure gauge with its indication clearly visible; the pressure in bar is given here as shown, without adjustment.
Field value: 10.5 bar
